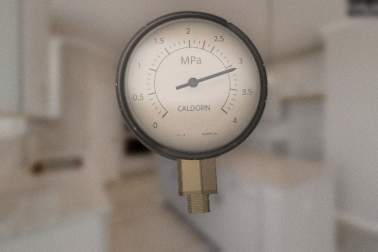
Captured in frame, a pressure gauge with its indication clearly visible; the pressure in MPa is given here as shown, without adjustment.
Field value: 3.1 MPa
